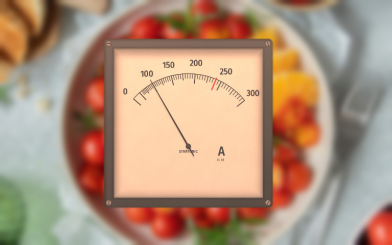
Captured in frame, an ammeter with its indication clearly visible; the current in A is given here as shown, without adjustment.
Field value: 100 A
